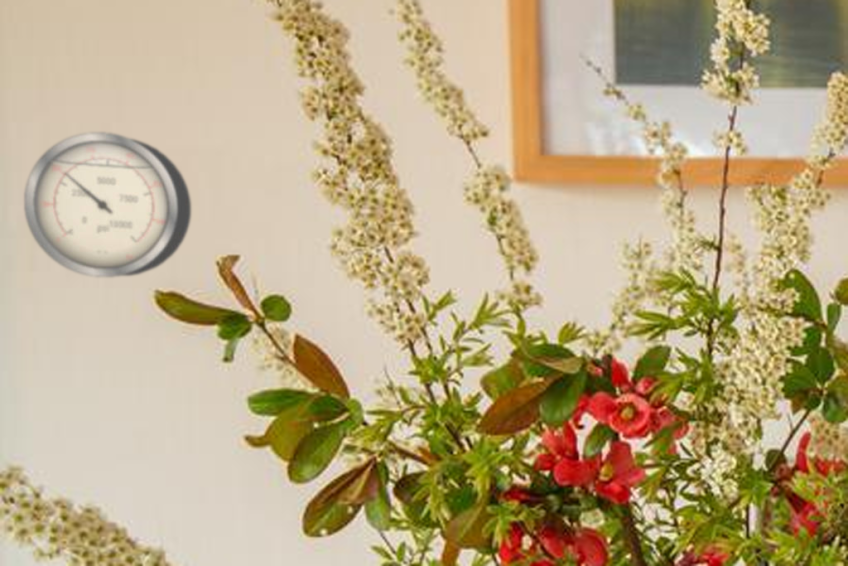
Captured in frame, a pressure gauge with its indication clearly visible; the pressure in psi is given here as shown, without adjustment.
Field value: 3000 psi
